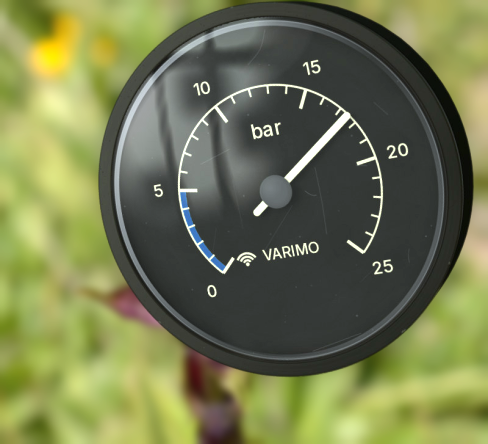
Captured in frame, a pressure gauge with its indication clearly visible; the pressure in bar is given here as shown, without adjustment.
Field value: 17.5 bar
